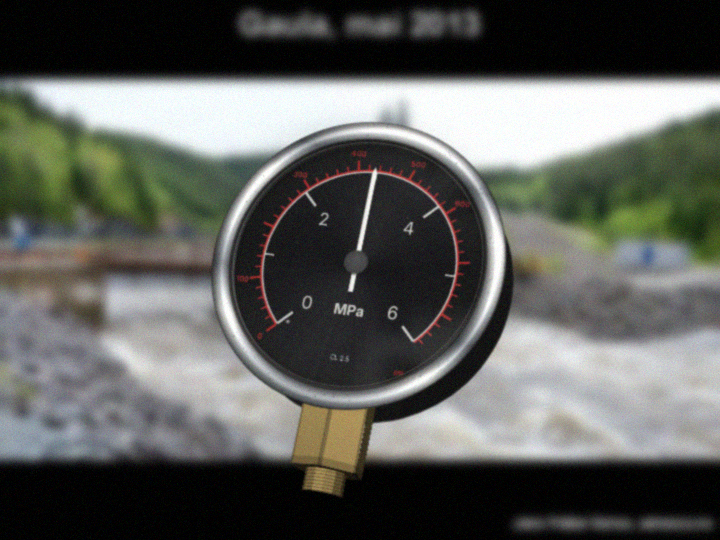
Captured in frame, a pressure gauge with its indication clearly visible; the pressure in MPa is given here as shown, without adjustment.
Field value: 3 MPa
